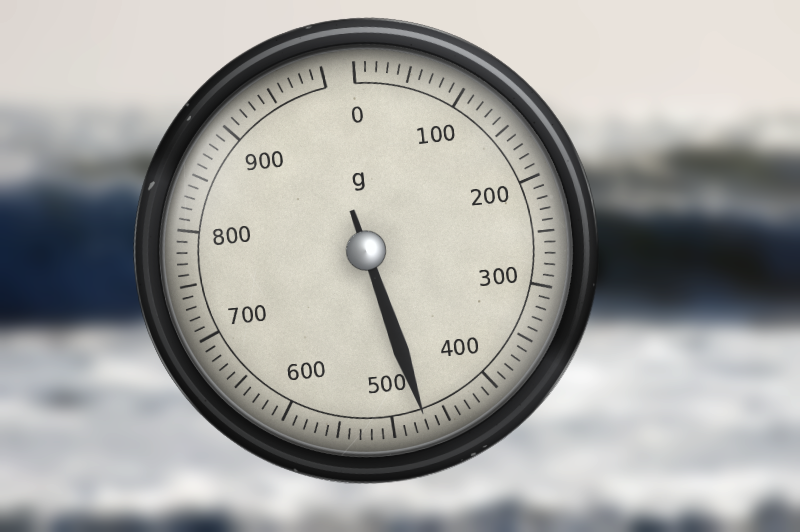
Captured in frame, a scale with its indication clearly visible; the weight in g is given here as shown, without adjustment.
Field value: 470 g
